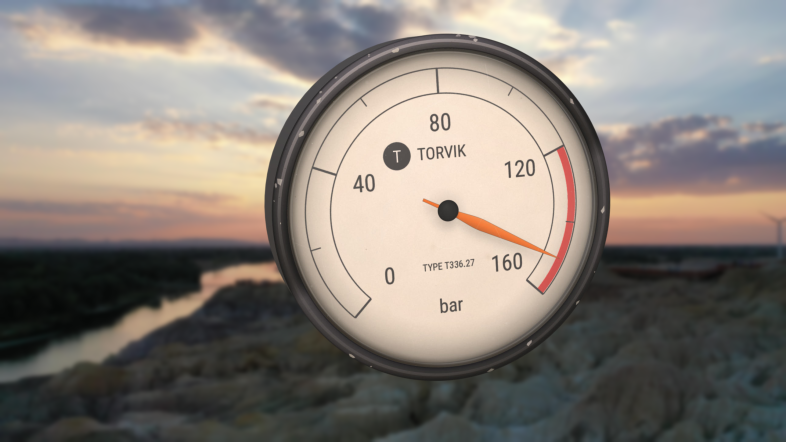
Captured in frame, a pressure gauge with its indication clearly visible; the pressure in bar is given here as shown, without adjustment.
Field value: 150 bar
